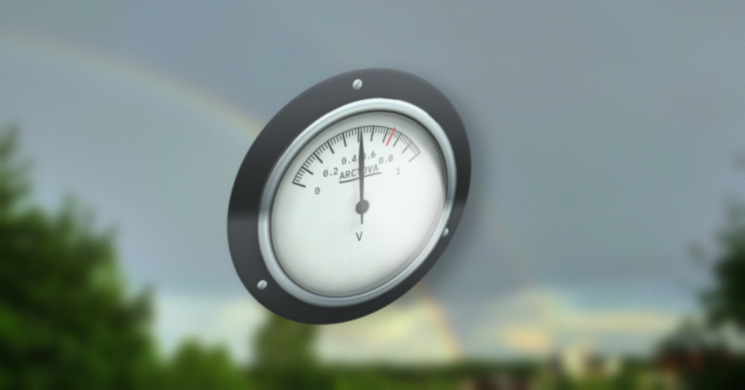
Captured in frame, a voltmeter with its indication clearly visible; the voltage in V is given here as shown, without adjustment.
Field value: 0.5 V
